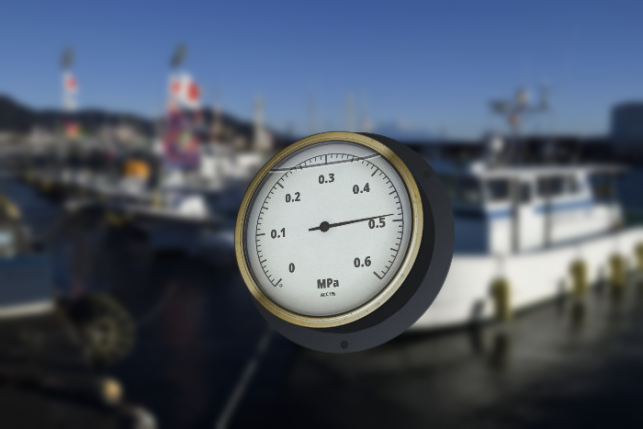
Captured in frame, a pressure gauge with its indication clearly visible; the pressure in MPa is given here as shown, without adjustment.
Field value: 0.49 MPa
